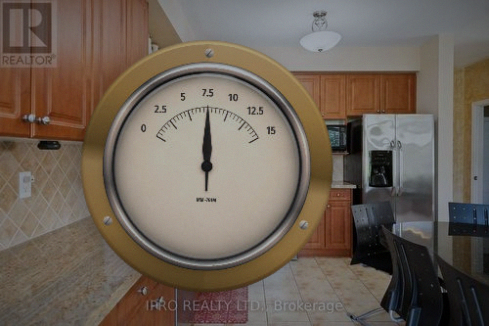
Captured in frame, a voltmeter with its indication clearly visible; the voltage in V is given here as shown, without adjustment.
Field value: 7.5 V
